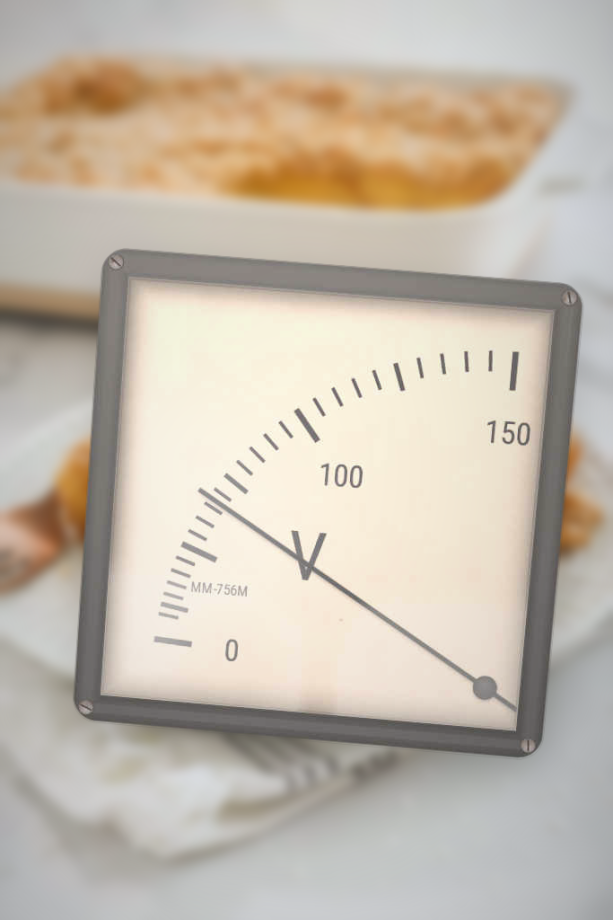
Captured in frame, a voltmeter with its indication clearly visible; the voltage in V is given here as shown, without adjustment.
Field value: 67.5 V
